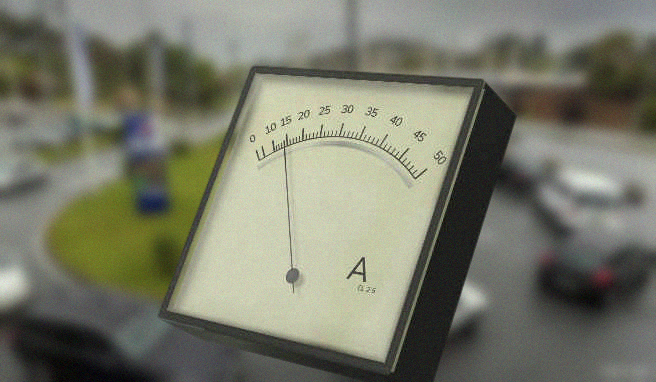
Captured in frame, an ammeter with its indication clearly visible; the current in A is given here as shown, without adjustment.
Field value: 15 A
